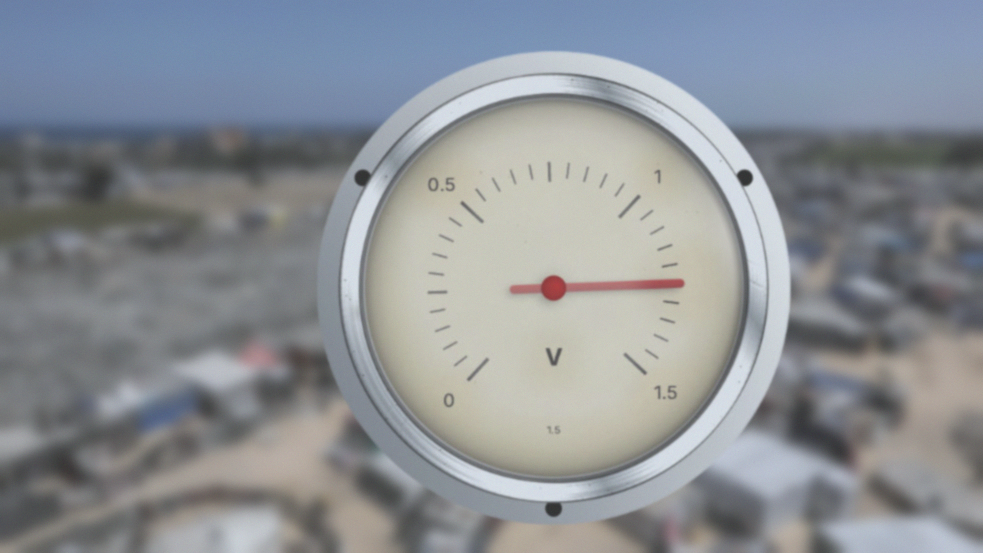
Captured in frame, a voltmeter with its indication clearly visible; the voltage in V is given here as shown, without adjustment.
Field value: 1.25 V
